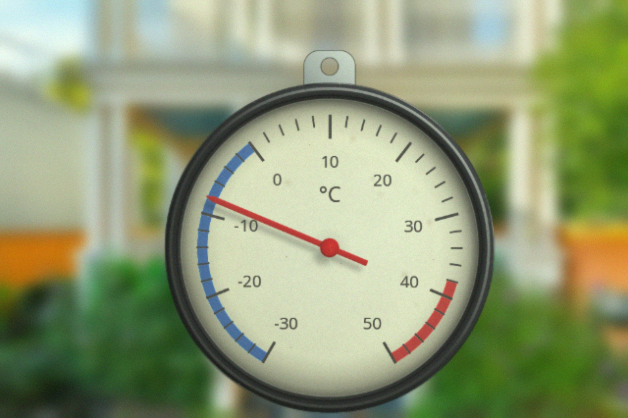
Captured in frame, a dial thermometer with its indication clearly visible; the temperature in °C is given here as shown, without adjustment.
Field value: -8 °C
